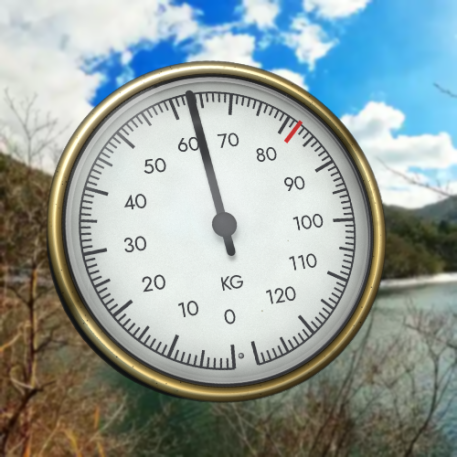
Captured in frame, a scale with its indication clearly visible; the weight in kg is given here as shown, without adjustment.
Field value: 63 kg
